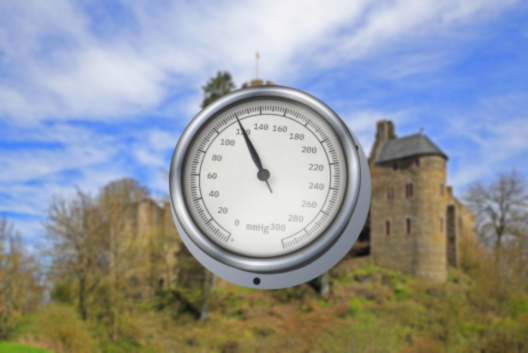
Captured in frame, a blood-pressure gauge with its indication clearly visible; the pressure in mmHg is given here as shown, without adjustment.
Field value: 120 mmHg
